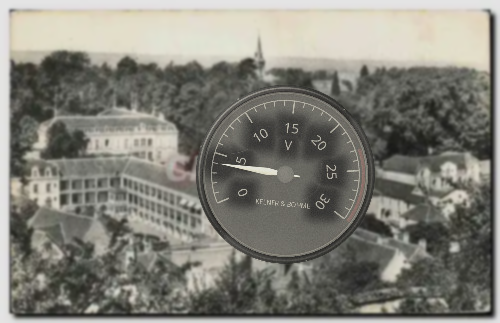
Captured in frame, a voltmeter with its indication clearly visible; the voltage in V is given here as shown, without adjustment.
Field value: 4 V
